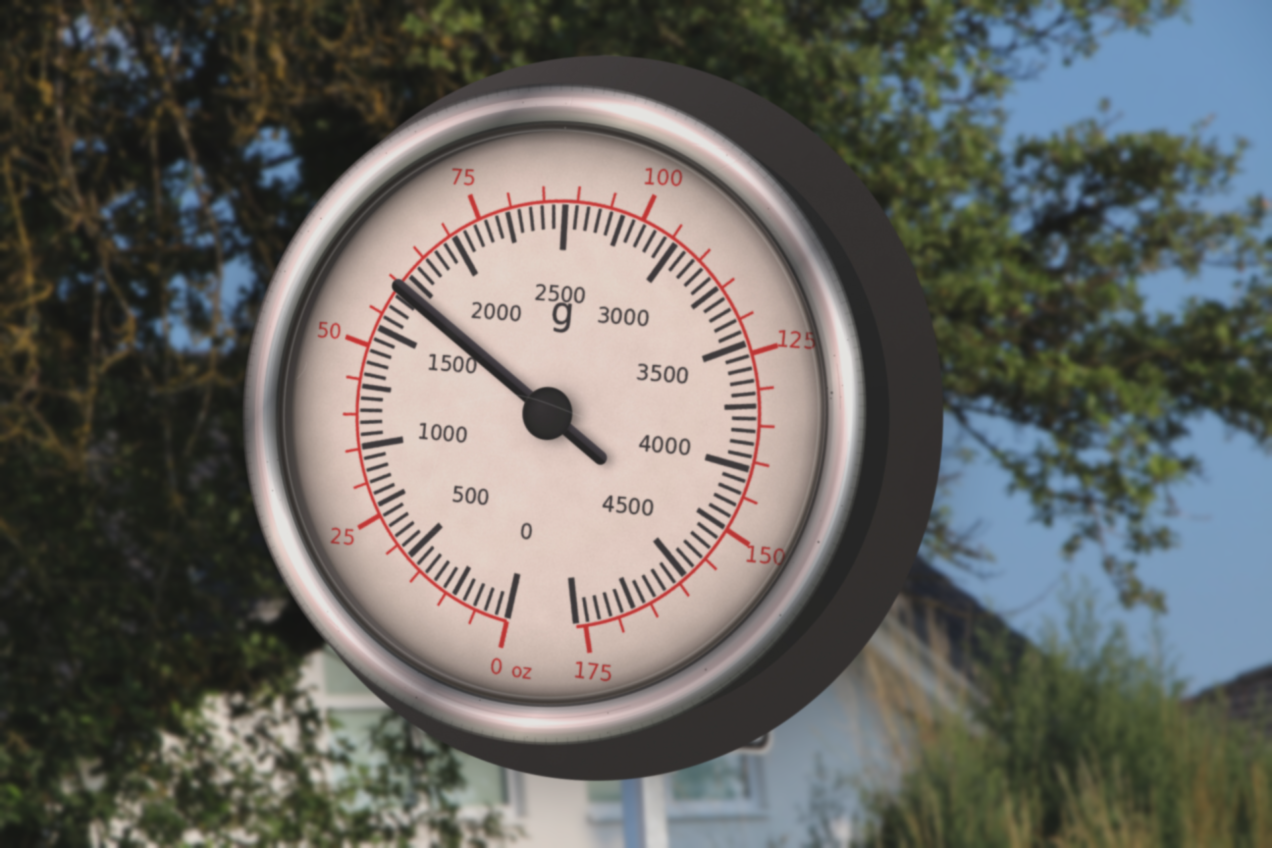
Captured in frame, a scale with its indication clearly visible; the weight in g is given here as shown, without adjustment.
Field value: 1700 g
